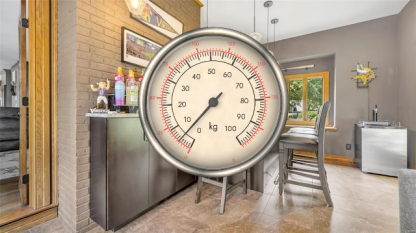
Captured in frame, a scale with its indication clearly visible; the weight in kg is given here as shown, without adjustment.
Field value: 5 kg
